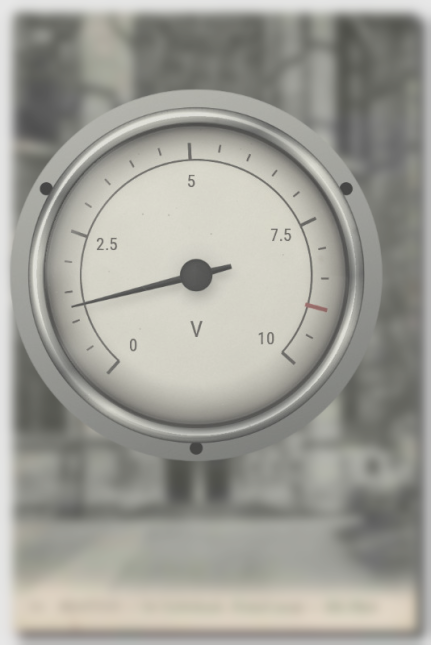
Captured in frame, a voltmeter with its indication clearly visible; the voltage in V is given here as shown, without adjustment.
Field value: 1.25 V
